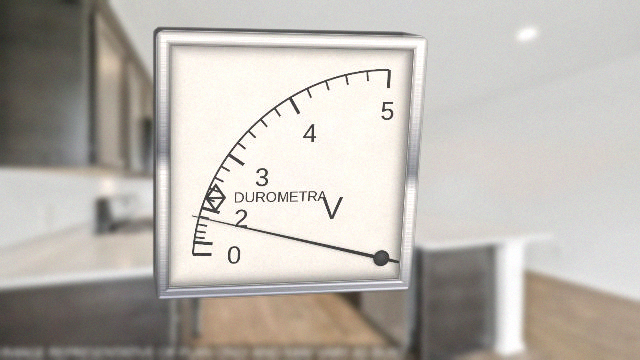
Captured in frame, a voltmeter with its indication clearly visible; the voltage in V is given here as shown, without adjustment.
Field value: 1.8 V
